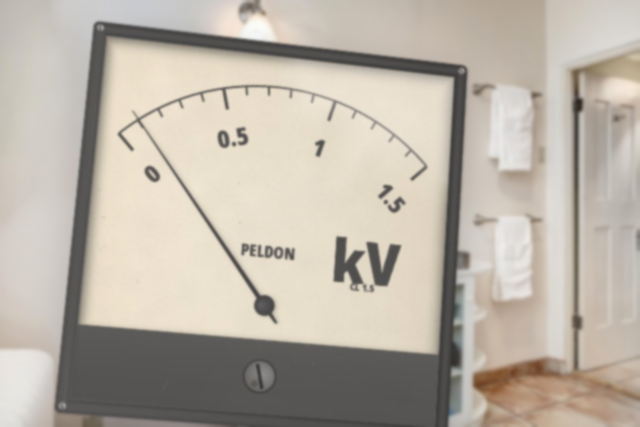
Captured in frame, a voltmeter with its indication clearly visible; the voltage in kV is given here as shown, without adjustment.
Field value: 0.1 kV
